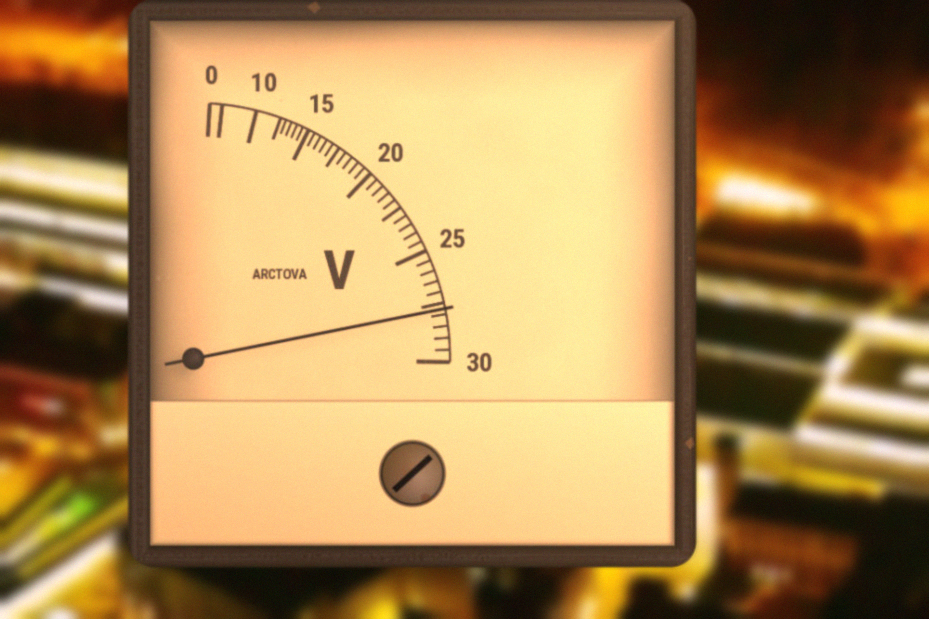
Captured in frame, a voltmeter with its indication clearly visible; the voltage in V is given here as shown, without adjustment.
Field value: 27.75 V
